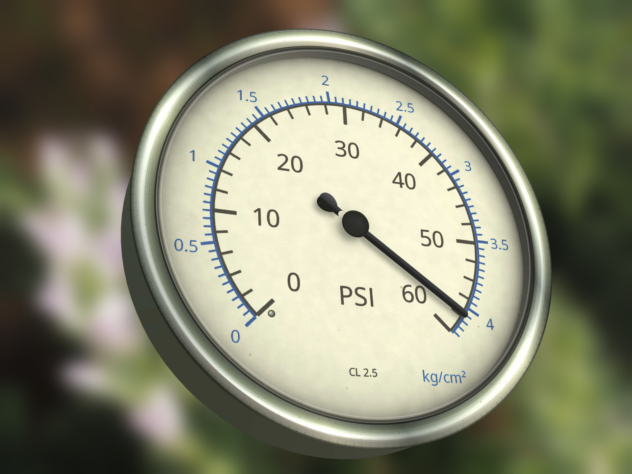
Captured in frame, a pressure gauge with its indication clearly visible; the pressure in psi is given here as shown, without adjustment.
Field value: 58 psi
